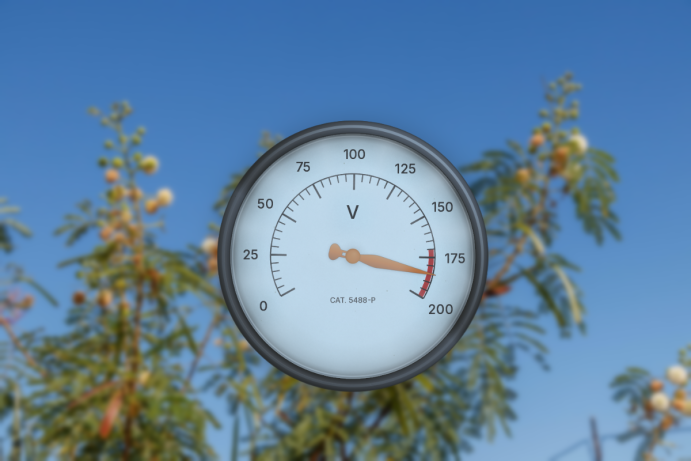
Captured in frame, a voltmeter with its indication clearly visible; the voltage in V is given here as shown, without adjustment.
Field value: 185 V
